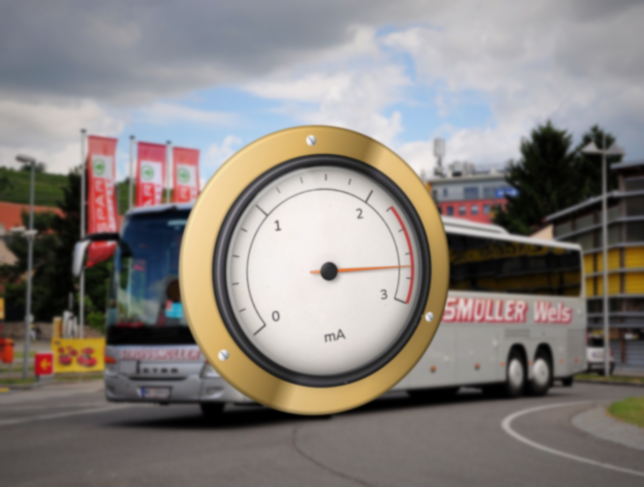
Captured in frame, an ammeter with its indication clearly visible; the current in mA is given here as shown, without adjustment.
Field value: 2.7 mA
